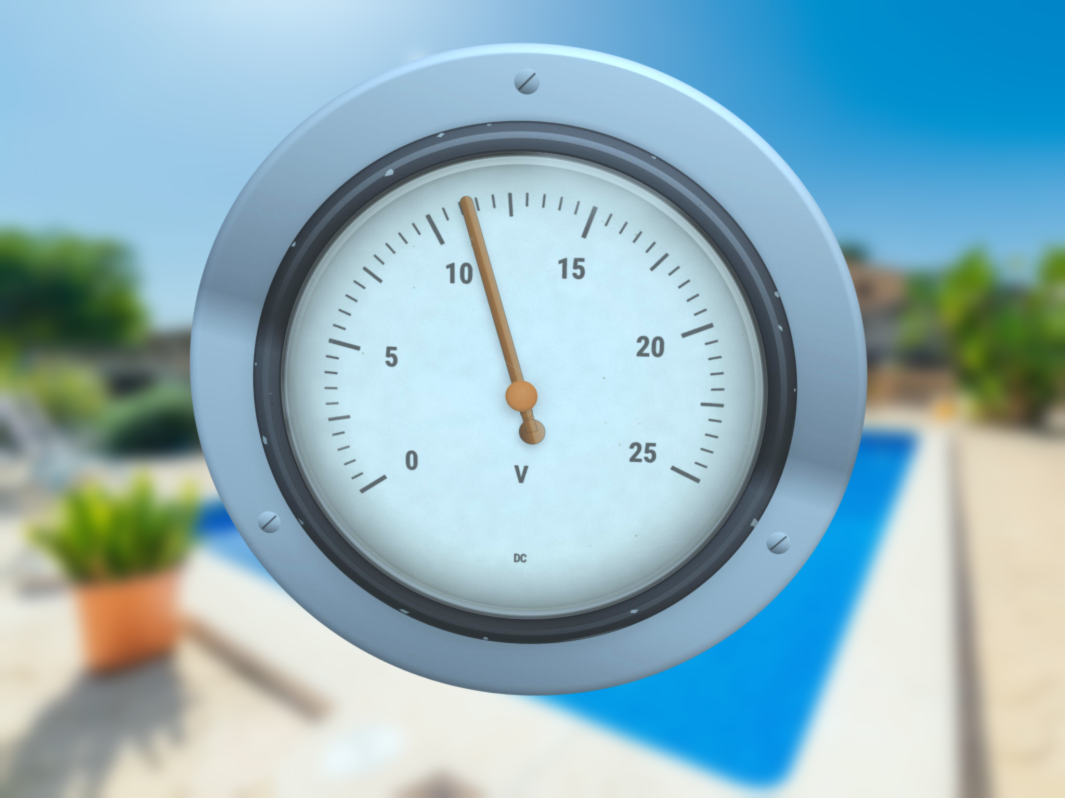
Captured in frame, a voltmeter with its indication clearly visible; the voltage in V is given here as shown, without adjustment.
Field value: 11.25 V
